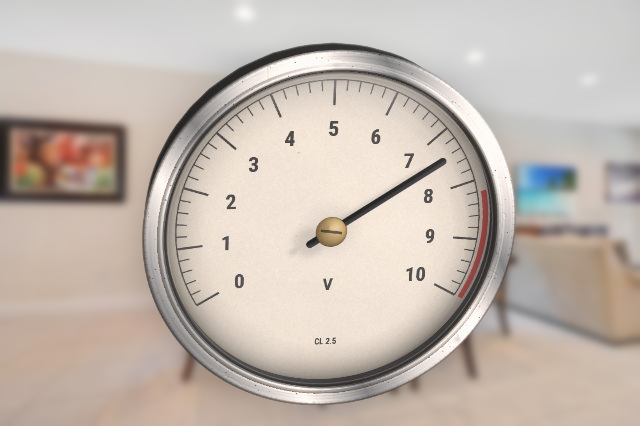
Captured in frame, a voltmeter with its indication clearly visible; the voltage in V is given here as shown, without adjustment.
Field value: 7.4 V
